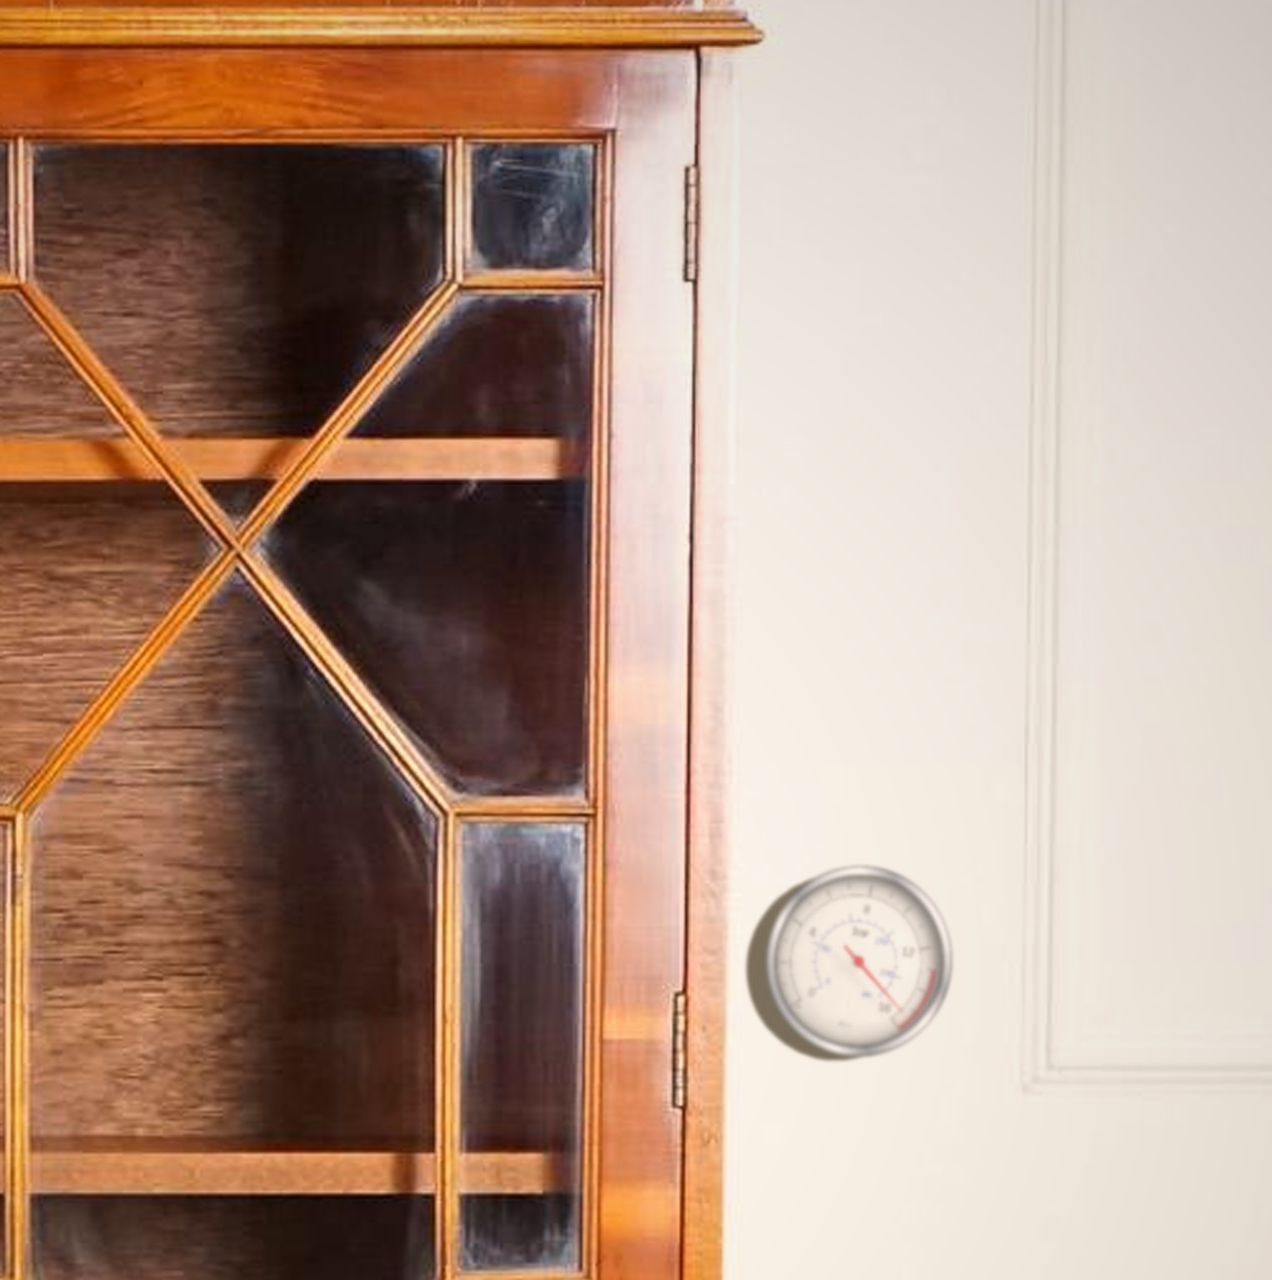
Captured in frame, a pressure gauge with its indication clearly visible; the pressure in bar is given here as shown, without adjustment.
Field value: 15.5 bar
